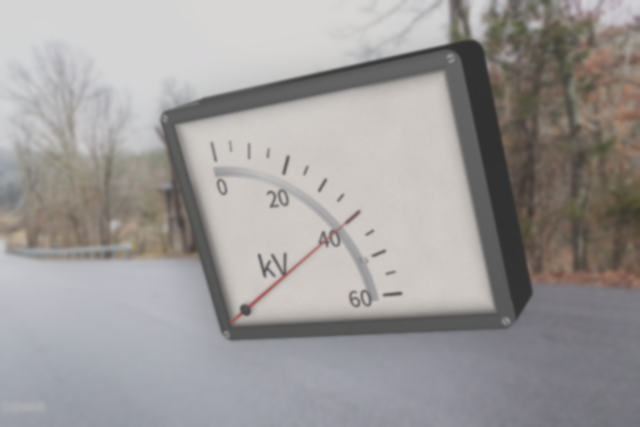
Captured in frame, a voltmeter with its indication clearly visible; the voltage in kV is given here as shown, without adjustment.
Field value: 40 kV
